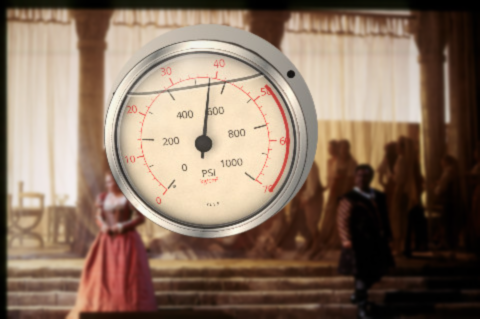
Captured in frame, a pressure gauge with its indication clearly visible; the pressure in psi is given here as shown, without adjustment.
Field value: 550 psi
